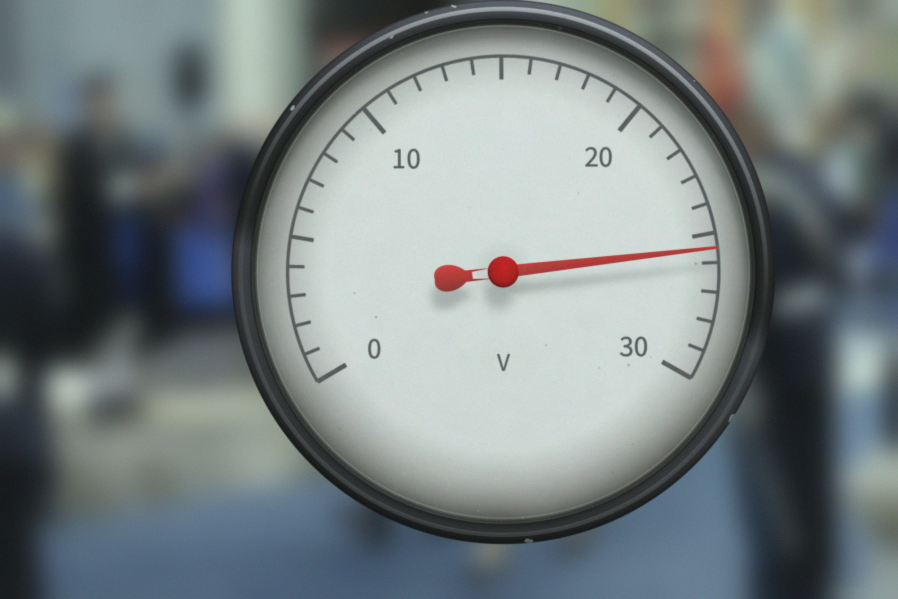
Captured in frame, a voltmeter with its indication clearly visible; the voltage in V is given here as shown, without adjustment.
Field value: 25.5 V
